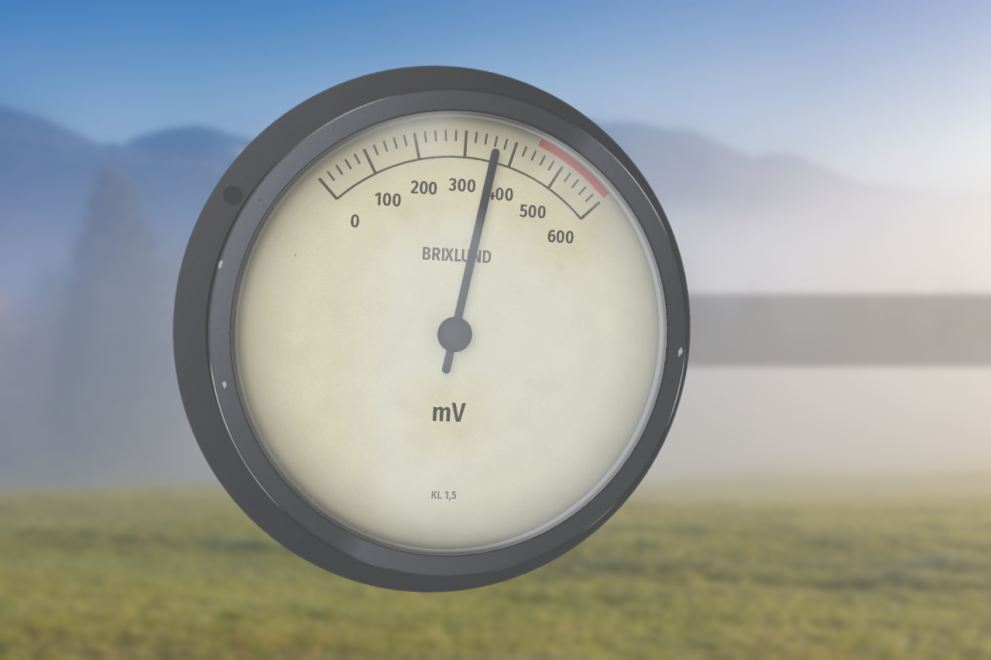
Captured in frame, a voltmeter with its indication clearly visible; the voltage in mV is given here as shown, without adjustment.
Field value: 360 mV
